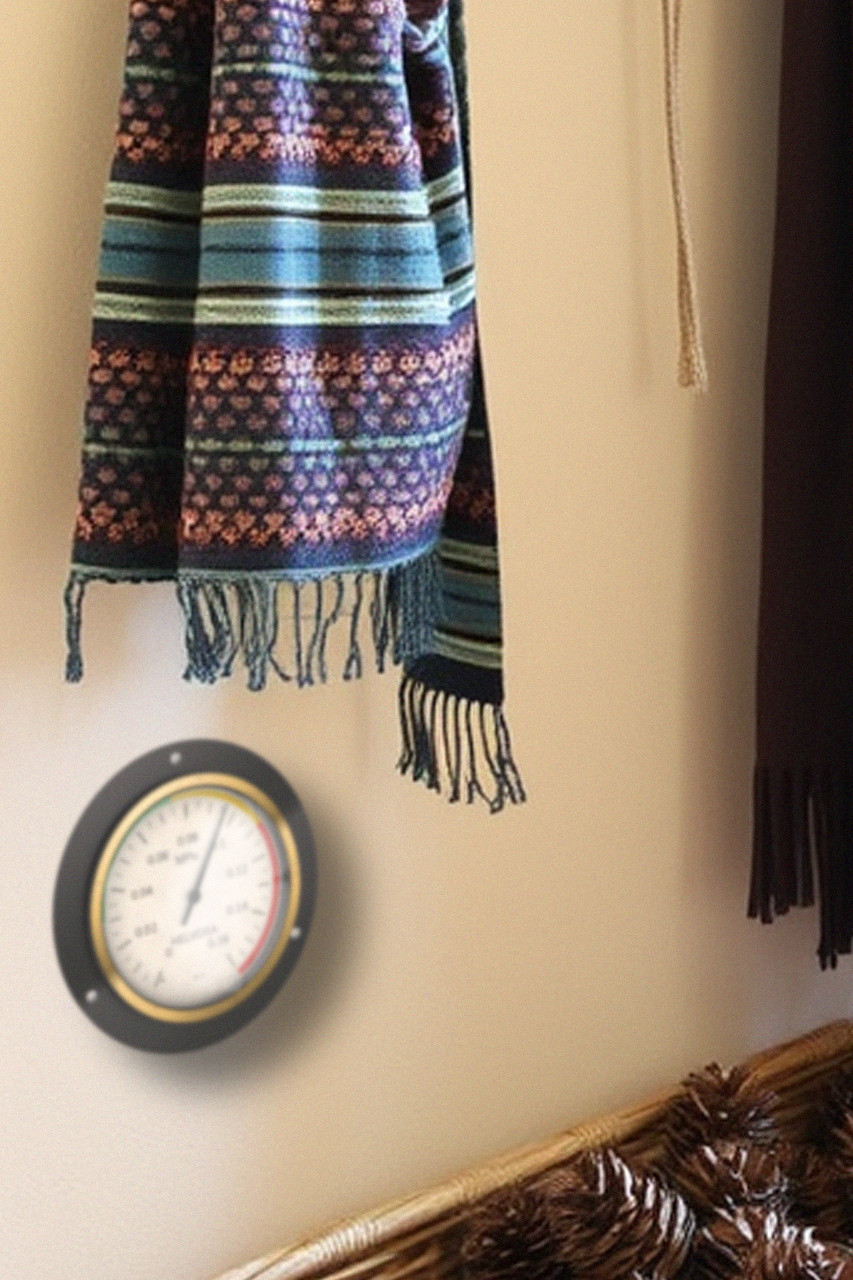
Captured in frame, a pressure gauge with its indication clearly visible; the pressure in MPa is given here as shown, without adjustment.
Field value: 0.095 MPa
